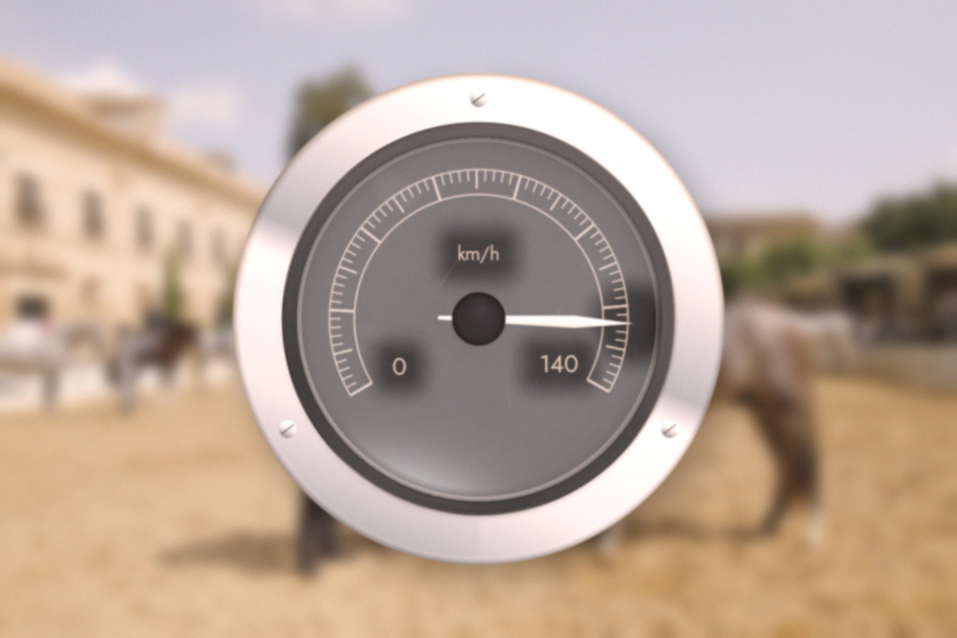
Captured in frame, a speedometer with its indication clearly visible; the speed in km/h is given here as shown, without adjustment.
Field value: 124 km/h
